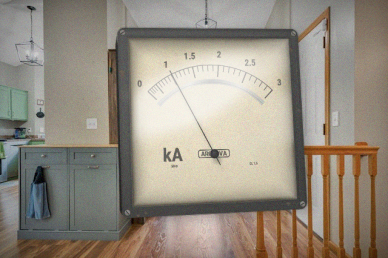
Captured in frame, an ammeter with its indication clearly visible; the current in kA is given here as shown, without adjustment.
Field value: 1 kA
